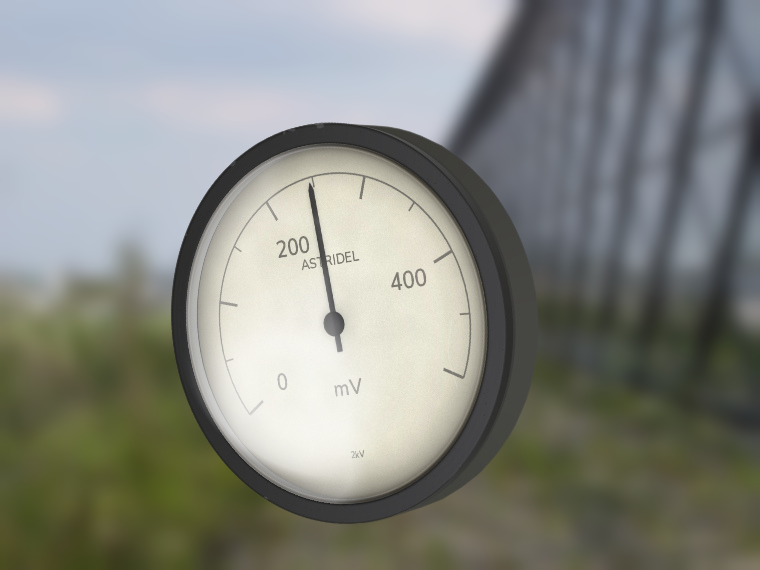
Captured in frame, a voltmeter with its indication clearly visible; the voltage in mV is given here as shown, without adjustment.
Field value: 250 mV
